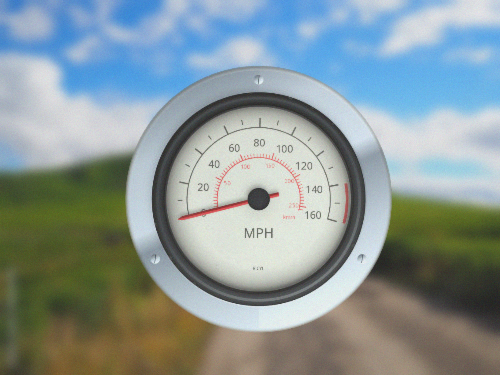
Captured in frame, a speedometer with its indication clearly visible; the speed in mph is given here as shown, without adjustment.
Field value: 0 mph
